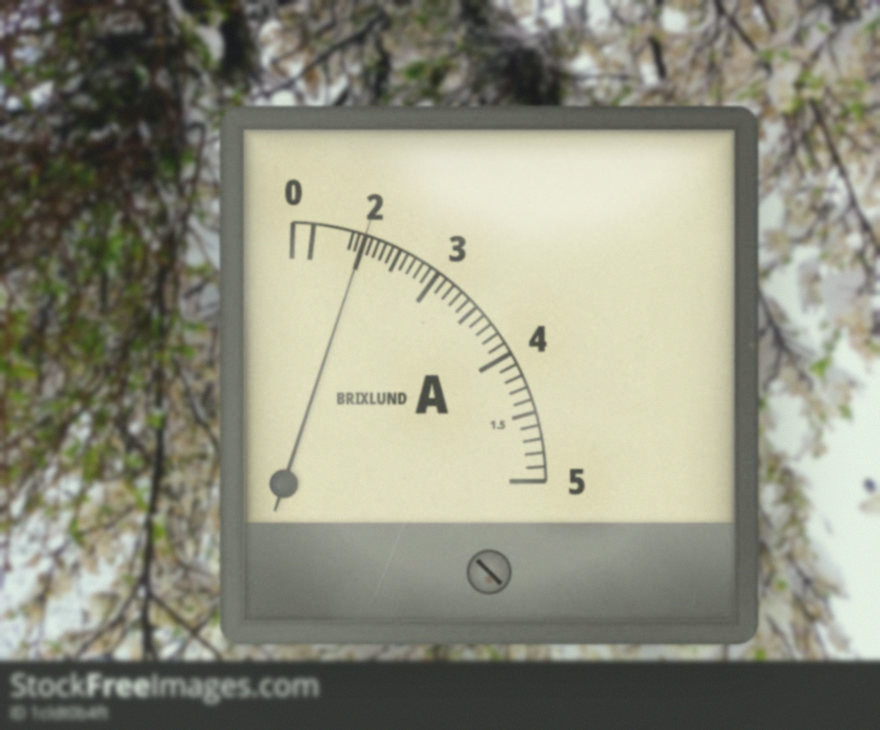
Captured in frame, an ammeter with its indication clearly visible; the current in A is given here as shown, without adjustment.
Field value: 2 A
